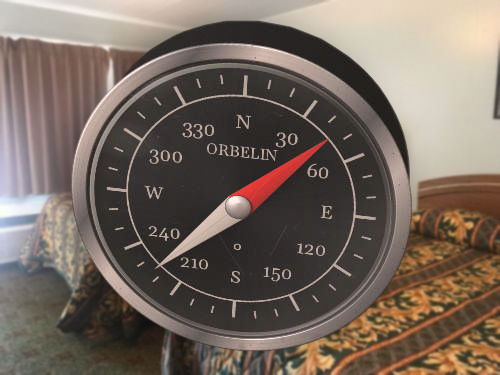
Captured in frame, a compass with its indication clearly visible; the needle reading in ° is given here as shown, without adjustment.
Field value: 45 °
